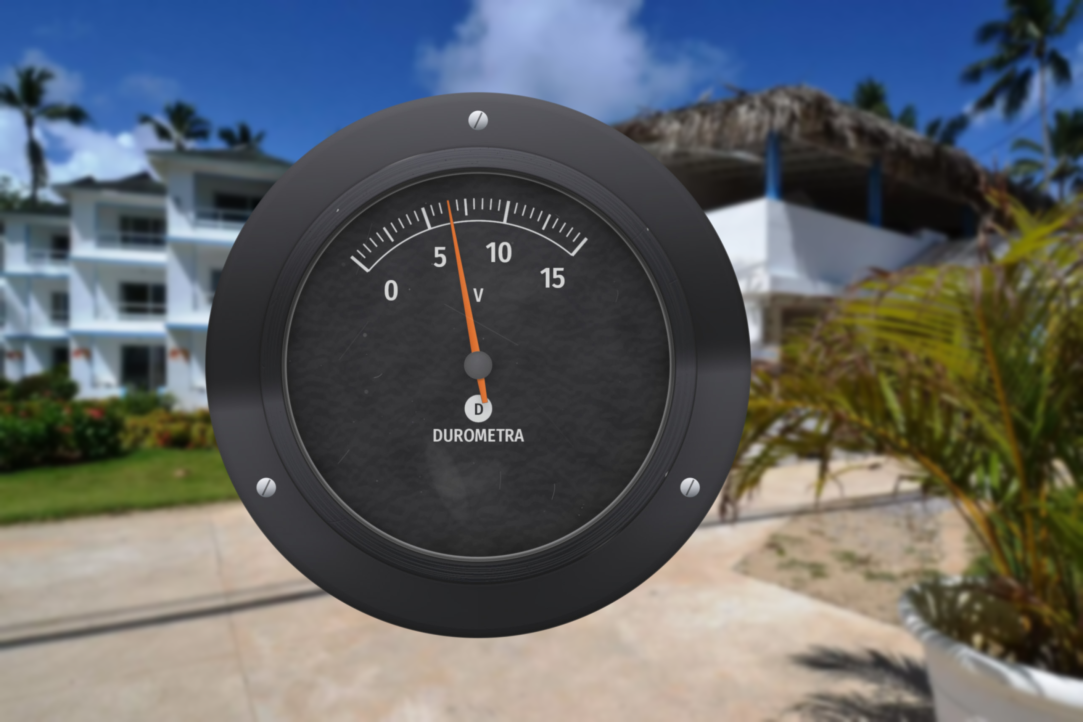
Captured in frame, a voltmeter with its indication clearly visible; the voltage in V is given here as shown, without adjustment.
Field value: 6.5 V
